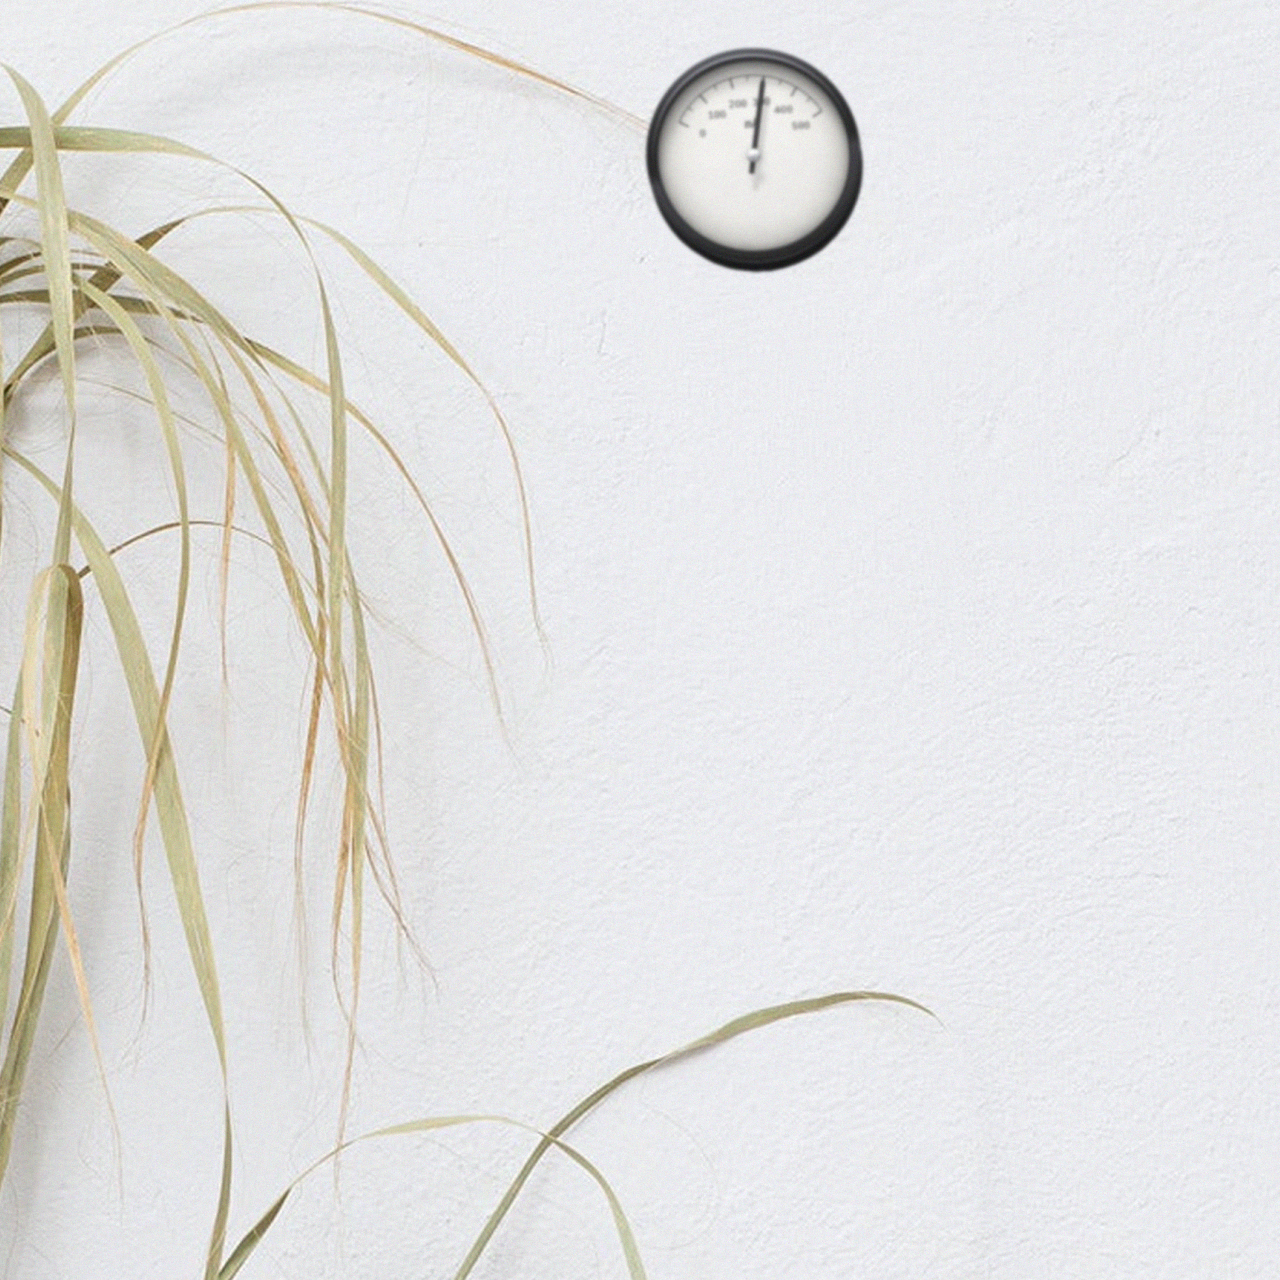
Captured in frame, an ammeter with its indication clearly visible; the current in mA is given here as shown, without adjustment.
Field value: 300 mA
